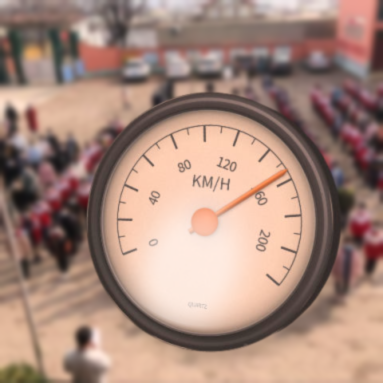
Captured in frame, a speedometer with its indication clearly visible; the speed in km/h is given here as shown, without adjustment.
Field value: 155 km/h
